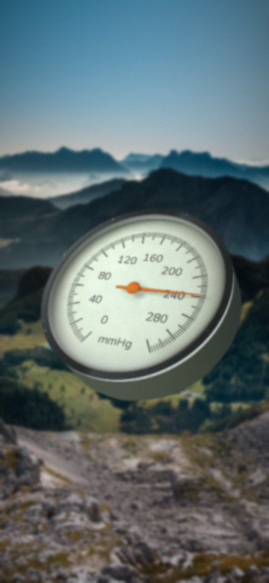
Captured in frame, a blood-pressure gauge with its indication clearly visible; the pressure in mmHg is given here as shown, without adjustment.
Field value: 240 mmHg
